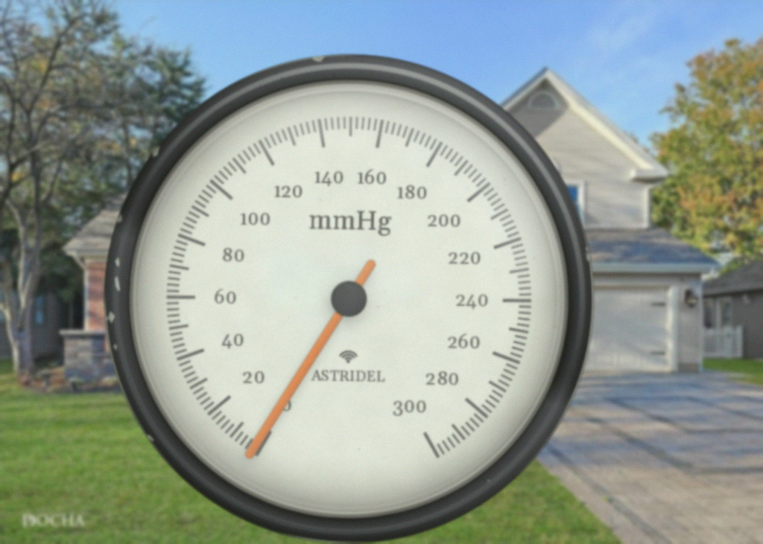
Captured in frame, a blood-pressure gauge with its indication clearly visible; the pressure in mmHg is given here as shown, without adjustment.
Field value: 2 mmHg
